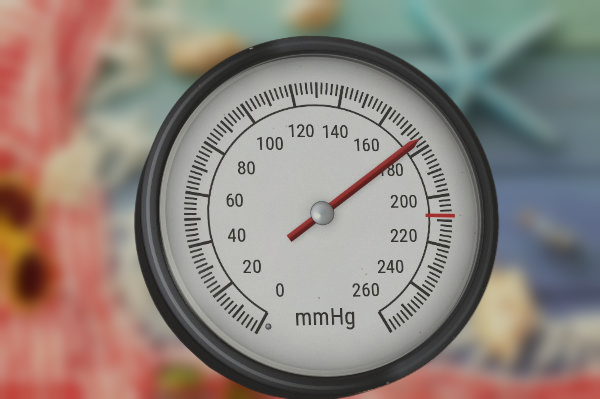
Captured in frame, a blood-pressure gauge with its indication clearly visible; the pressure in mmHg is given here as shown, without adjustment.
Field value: 176 mmHg
